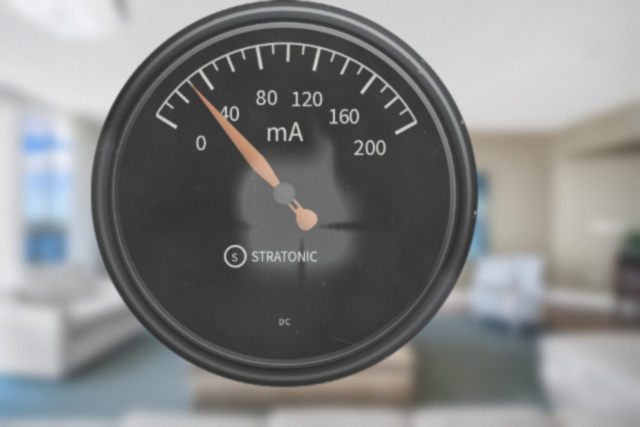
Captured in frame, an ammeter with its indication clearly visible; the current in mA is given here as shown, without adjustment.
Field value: 30 mA
